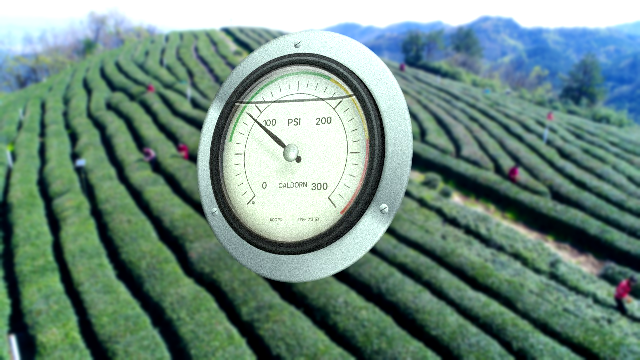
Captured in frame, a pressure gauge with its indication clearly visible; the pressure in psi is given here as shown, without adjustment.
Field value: 90 psi
